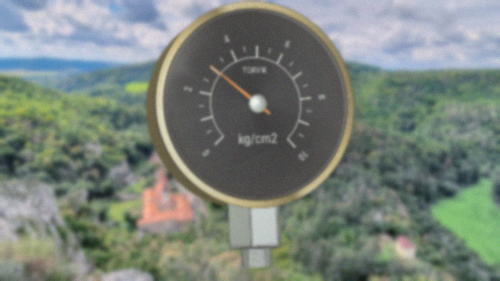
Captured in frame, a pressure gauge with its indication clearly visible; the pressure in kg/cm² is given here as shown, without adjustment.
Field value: 3 kg/cm²
